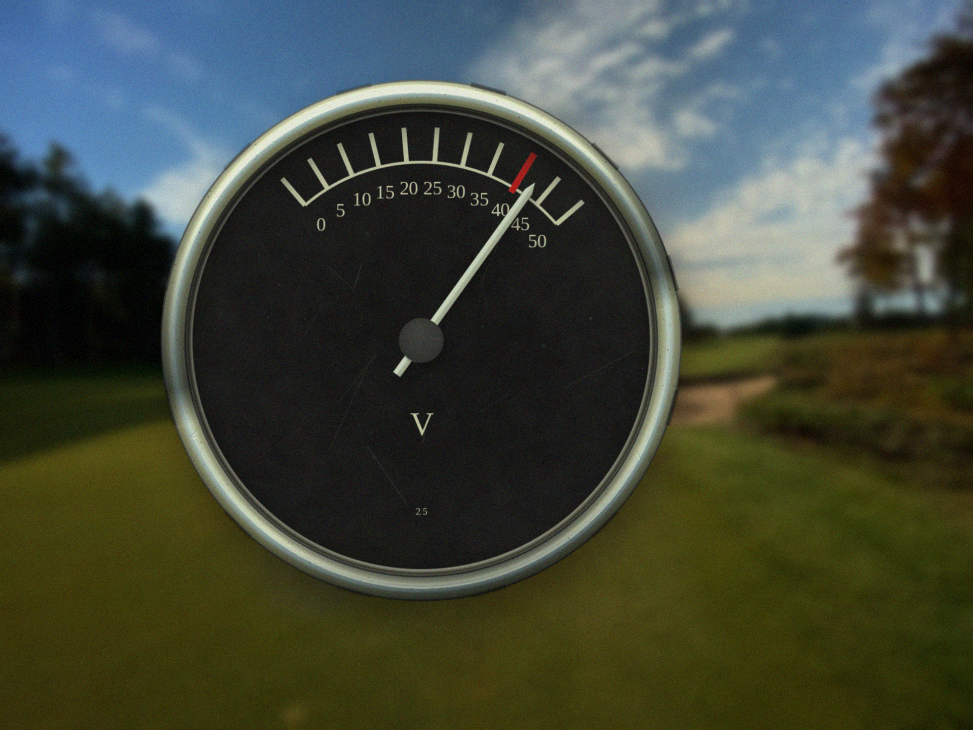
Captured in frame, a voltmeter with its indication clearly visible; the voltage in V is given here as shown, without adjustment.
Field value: 42.5 V
